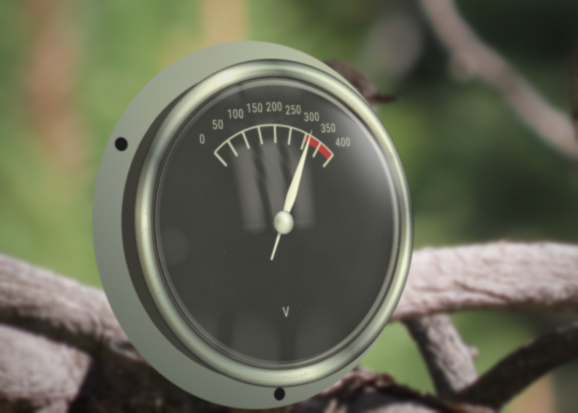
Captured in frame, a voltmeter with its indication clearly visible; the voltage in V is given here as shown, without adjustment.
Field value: 300 V
